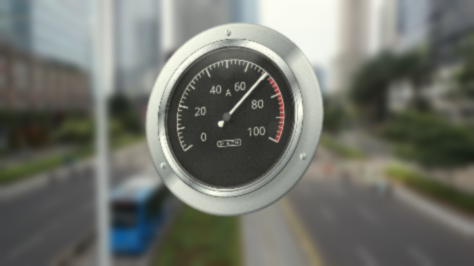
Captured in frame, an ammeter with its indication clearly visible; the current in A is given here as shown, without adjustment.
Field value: 70 A
